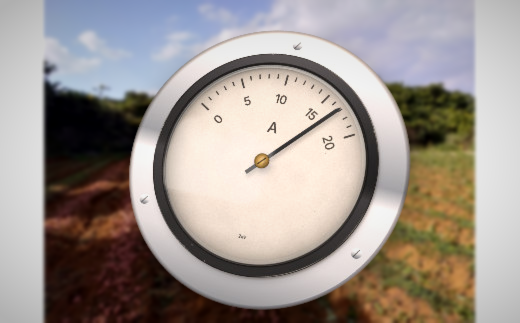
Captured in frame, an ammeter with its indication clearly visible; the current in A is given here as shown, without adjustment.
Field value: 17 A
